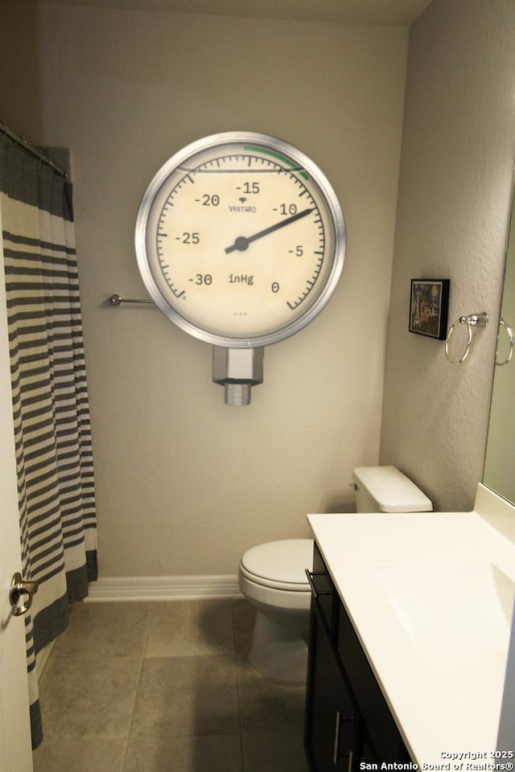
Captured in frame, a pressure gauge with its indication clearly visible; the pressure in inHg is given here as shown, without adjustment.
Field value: -8.5 inHg
